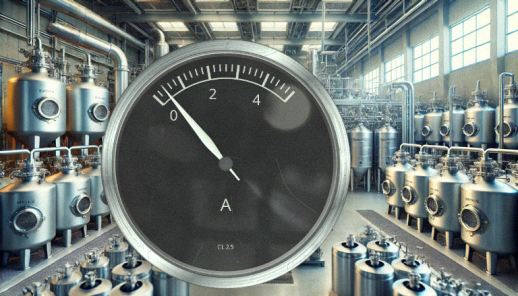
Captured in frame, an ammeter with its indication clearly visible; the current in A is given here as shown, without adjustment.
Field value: 0.4 A
